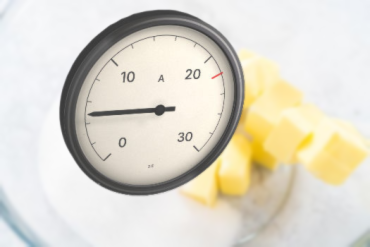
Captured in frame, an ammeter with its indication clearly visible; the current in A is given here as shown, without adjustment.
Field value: 5 A
